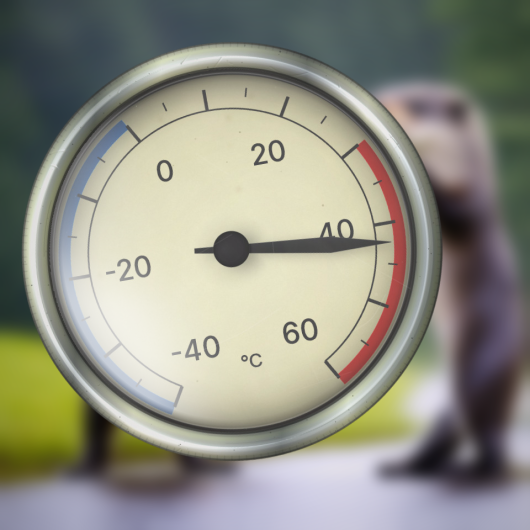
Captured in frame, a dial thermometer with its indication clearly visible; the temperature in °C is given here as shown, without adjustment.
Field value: 42.5 °C
